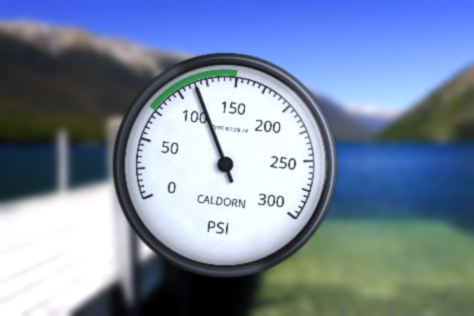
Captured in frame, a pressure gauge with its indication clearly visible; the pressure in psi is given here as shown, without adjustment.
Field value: 115 psi
